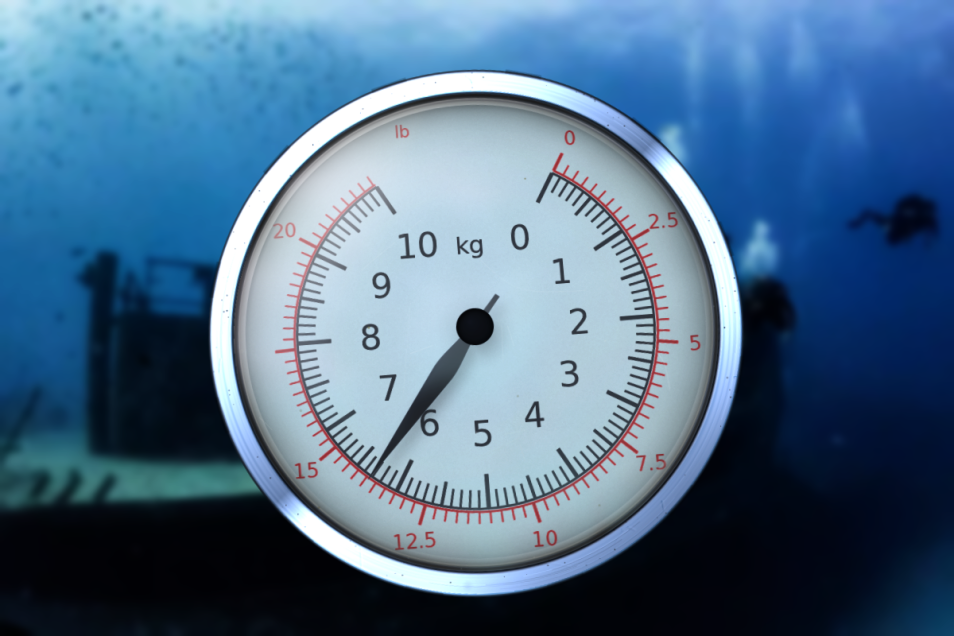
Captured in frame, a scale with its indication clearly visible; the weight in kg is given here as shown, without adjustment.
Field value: 6.3 kg
